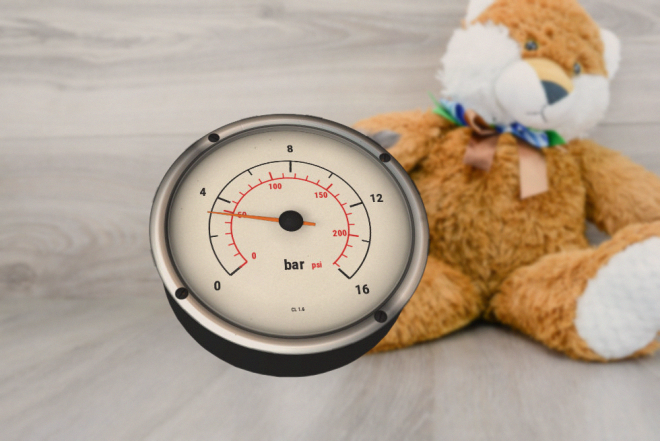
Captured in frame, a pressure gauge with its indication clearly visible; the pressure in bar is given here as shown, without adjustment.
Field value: 3 bar
